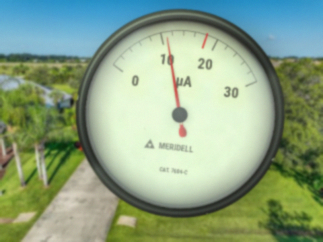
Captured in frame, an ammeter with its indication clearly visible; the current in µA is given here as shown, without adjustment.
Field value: 11 µA
